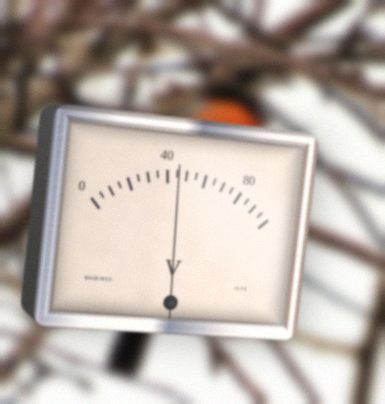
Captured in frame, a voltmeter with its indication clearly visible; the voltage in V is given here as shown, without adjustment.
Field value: 45 V
